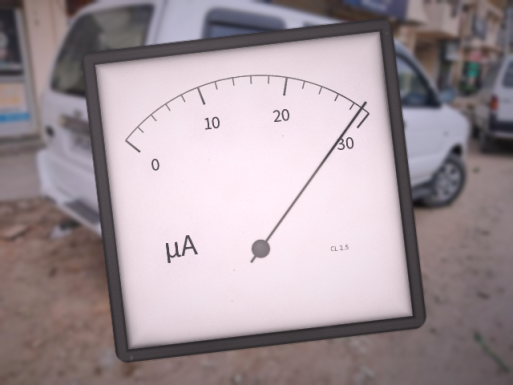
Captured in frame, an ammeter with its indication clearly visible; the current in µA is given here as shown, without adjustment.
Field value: 29 µA
